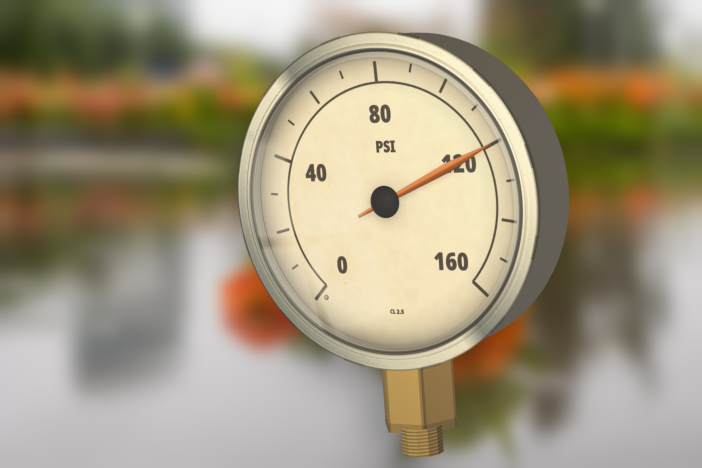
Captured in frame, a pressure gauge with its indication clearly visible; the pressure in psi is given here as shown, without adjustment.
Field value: 120 psi
